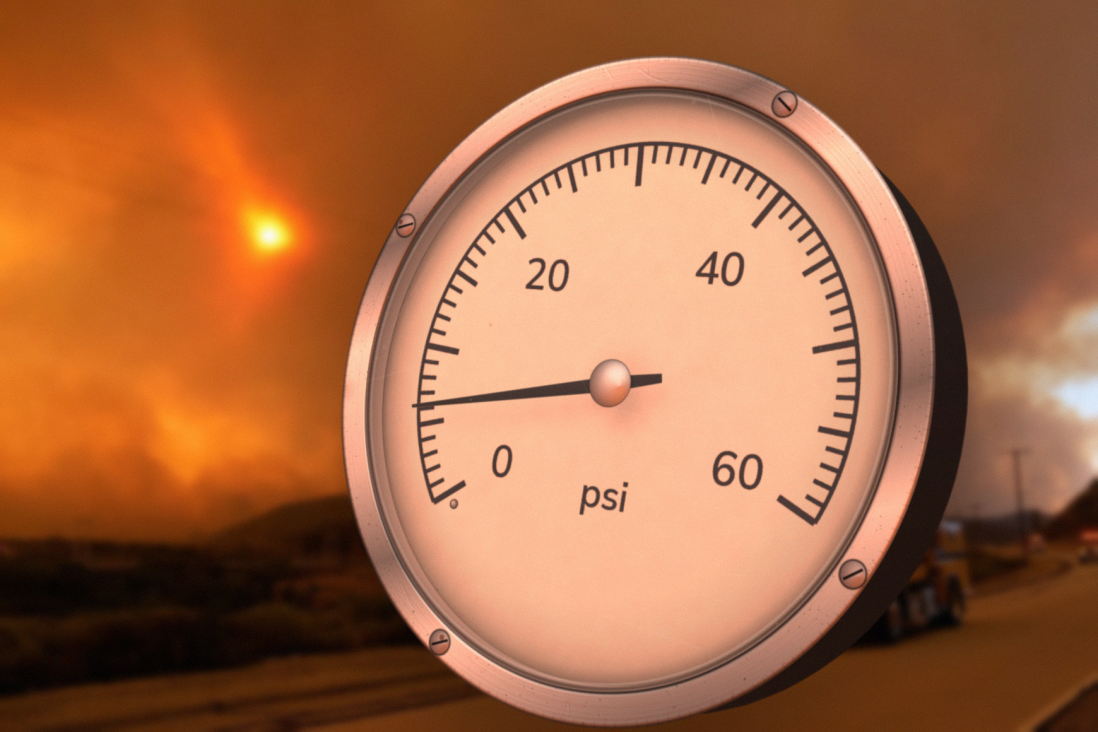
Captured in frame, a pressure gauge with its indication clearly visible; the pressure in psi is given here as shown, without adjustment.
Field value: 6 psi
